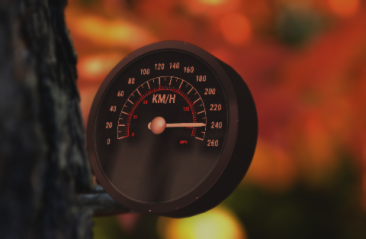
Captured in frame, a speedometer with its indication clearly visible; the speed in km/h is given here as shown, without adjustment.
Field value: 240 km/h
